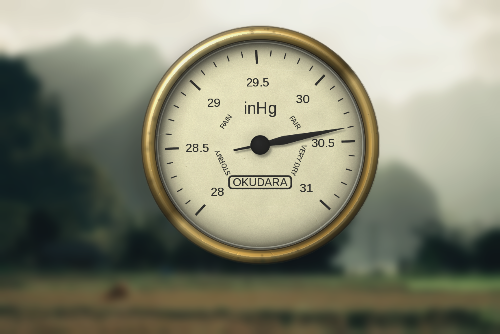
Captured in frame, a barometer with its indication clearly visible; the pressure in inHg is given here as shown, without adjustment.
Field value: 30.4 inHg
